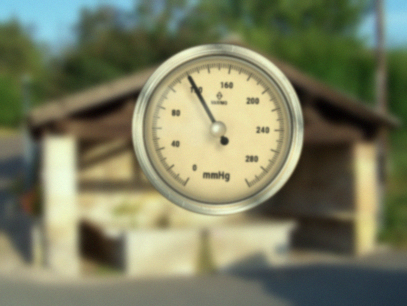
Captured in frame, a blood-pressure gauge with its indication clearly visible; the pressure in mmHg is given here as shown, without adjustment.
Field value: 120 mmHg
